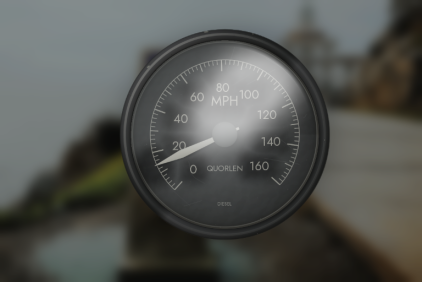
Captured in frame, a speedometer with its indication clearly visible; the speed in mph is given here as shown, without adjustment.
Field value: 14 mph
